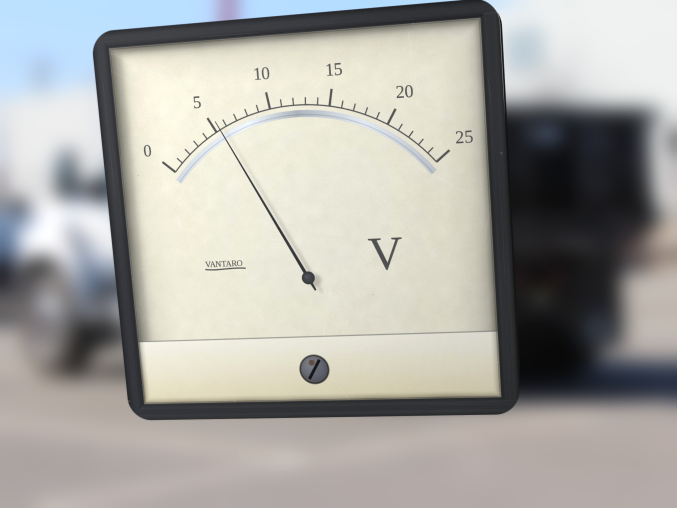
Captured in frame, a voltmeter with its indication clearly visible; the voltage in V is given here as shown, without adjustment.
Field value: 5.5 V
